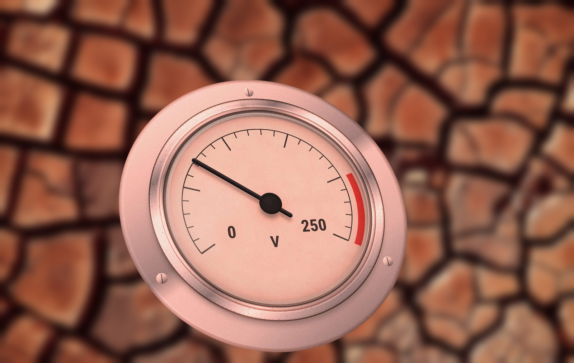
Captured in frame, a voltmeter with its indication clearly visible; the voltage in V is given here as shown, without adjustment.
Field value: 70 V
